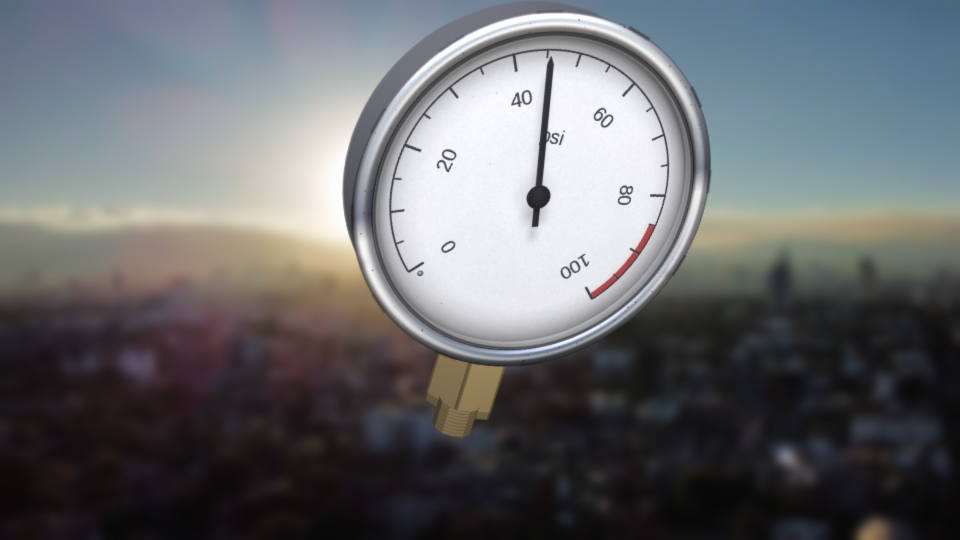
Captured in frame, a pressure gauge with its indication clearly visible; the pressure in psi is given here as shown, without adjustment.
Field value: 45 psi
